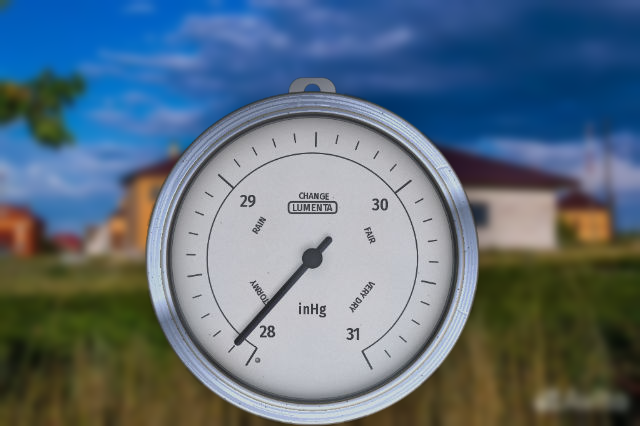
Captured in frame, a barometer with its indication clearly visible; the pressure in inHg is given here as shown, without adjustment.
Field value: 28.1 inHg
